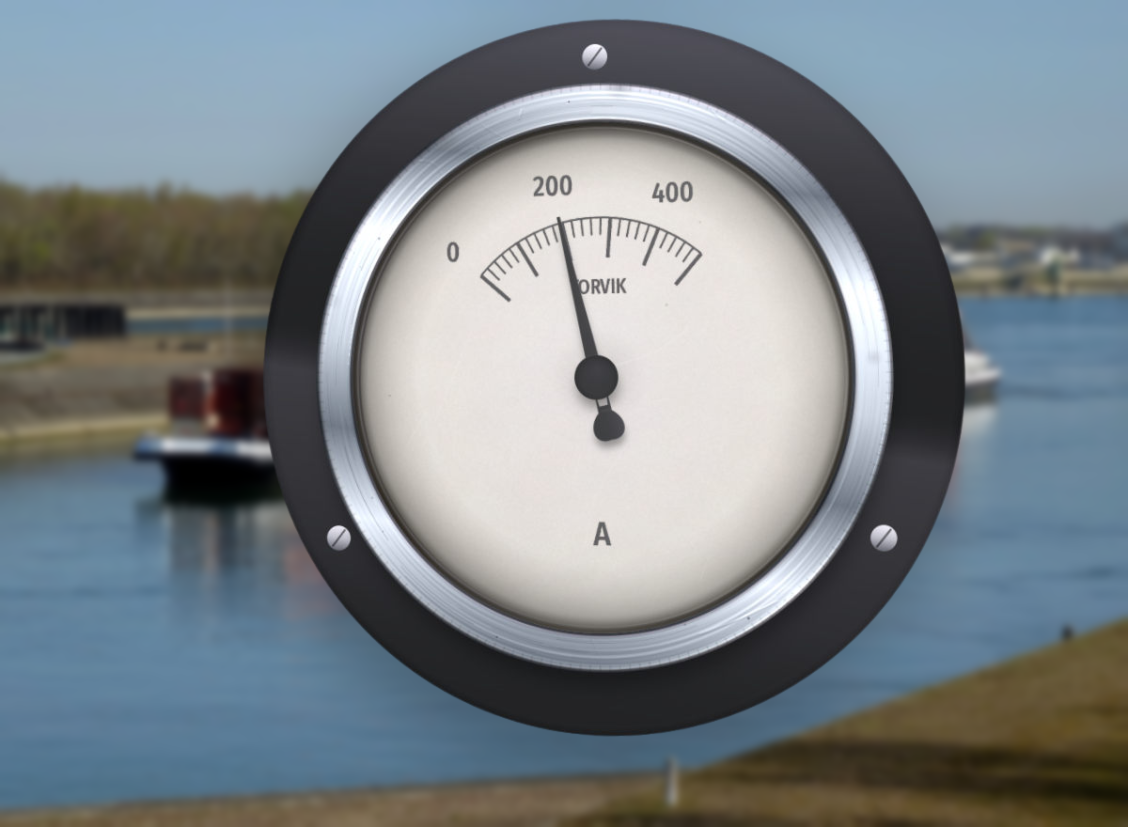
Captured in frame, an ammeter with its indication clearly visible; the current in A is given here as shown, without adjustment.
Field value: 200 A
